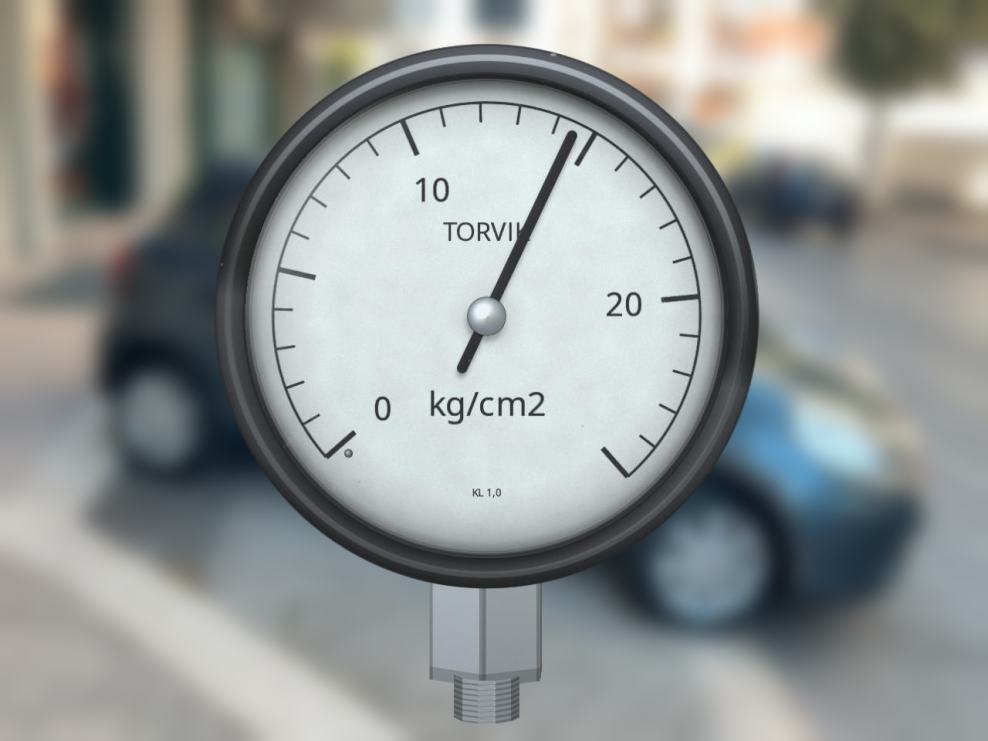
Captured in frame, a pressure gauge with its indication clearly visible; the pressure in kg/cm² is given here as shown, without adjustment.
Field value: 14.5 kg/cm²
